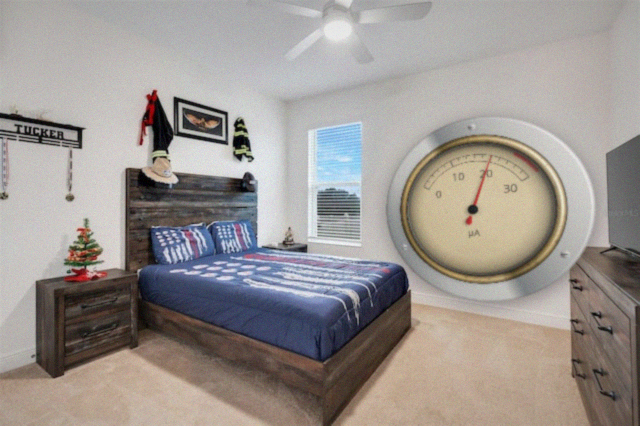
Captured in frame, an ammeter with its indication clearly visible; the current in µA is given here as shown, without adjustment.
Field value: 20 µA
